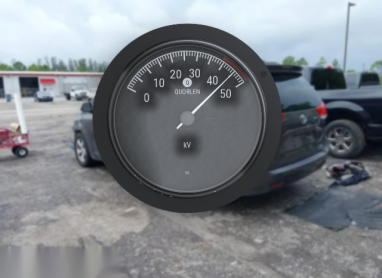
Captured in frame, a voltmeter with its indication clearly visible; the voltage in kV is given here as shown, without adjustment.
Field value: 45 kV
